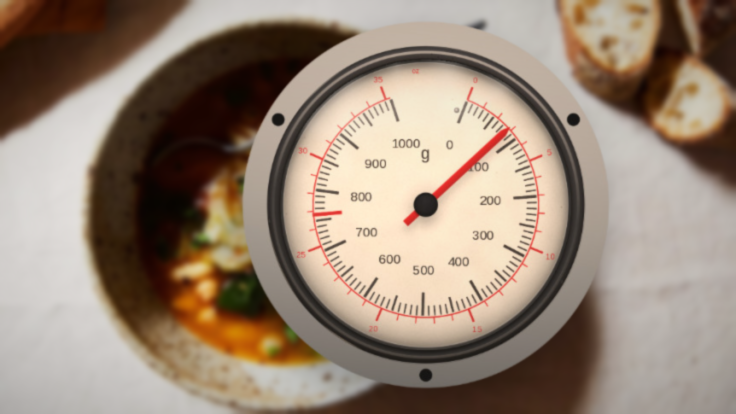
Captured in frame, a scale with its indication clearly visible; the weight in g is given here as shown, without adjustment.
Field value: 80 g
